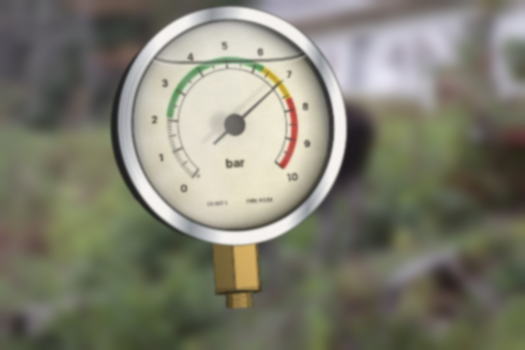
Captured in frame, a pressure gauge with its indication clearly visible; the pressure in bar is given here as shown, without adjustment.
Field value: 7 bar
